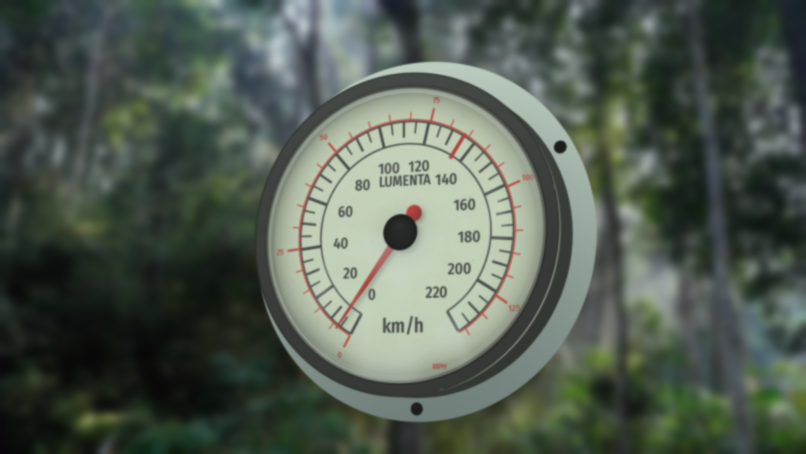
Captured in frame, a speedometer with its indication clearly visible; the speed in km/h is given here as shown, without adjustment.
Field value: 5 km/h
